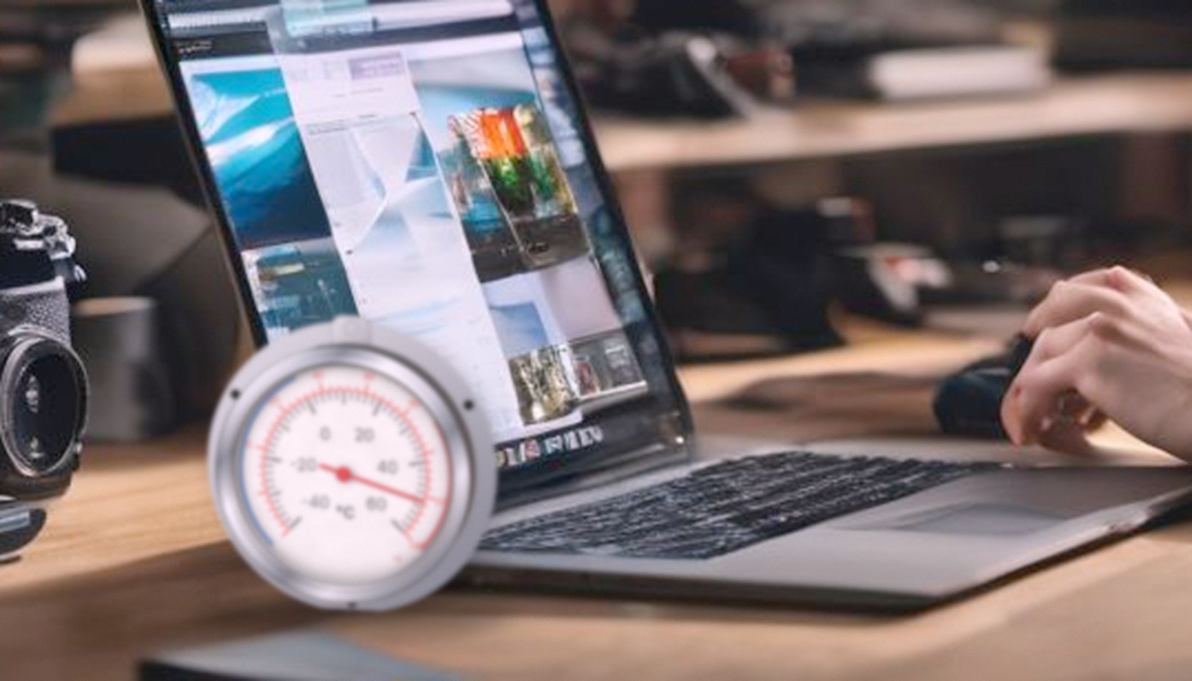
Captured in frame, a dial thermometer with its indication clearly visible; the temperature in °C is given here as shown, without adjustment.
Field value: 50 °C
